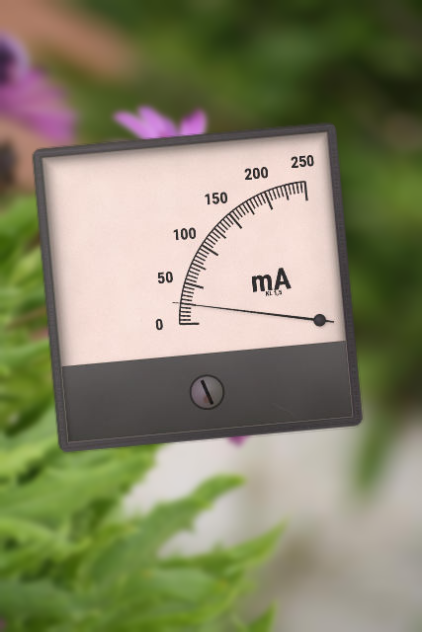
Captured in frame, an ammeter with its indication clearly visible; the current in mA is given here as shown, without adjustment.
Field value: 25 mA
